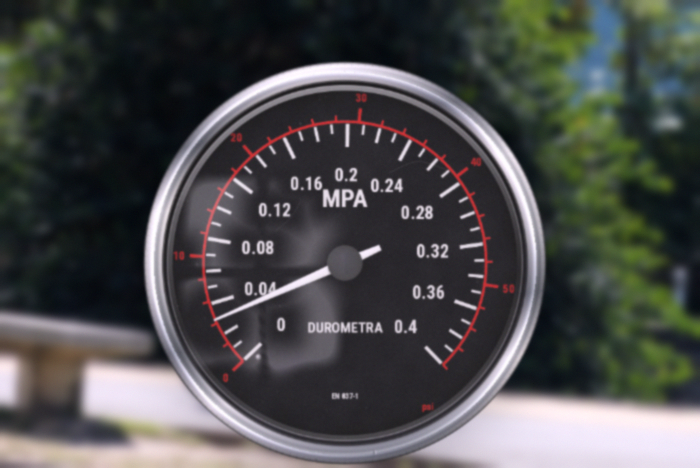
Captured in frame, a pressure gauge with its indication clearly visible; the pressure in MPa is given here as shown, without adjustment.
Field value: 0.03 MPa
